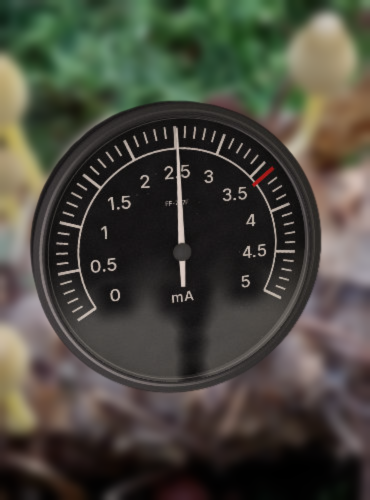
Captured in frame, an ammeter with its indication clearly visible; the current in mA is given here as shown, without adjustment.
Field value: 2.5 mA
